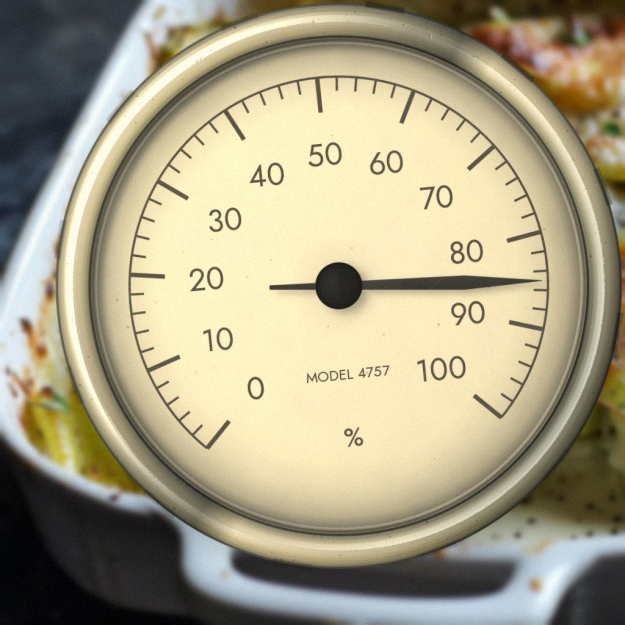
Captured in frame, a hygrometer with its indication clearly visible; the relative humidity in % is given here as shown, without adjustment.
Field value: 85 %
